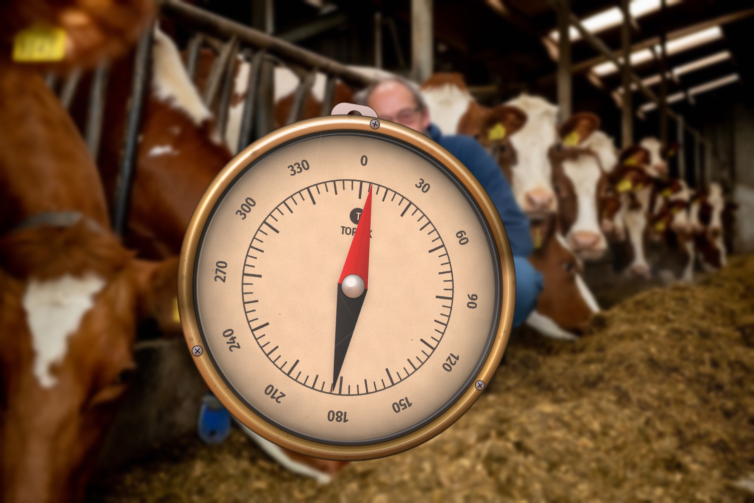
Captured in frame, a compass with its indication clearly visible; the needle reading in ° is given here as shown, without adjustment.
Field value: 5 °
